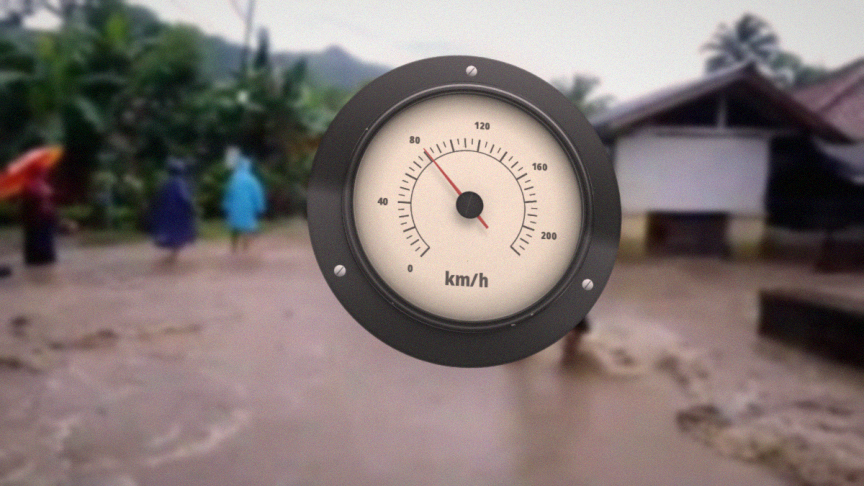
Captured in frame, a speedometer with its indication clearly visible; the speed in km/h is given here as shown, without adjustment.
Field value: 80 km/h
